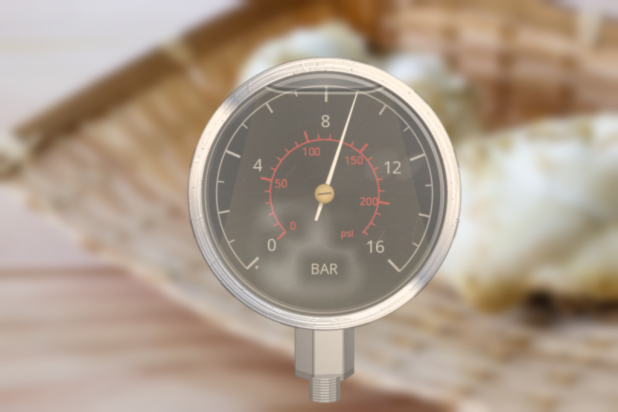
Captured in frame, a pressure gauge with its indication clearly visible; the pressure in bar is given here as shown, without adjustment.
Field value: 9 bar
